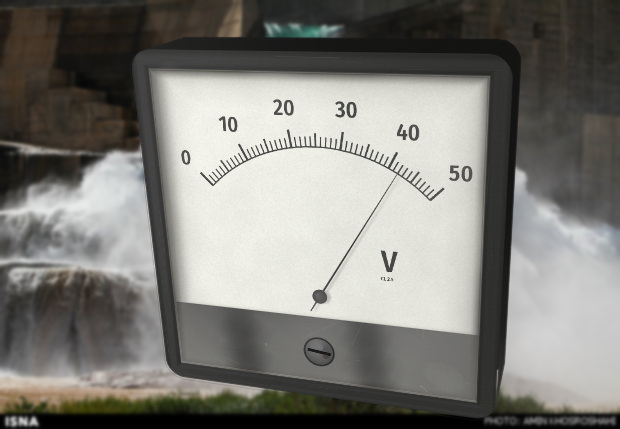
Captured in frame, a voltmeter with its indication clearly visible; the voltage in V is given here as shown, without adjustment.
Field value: 42 V
